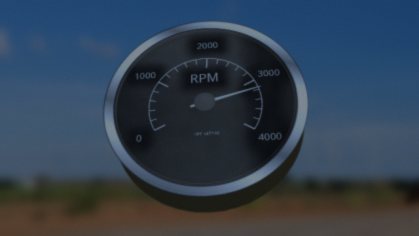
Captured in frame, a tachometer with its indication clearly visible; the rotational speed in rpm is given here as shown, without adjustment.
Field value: 3200 rpm
